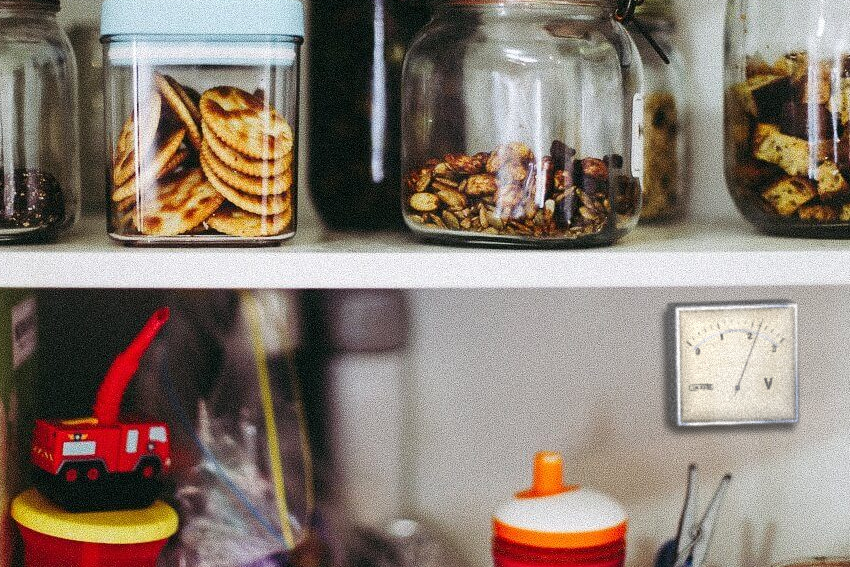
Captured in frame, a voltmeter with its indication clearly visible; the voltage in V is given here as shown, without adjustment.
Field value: 2.2 V
